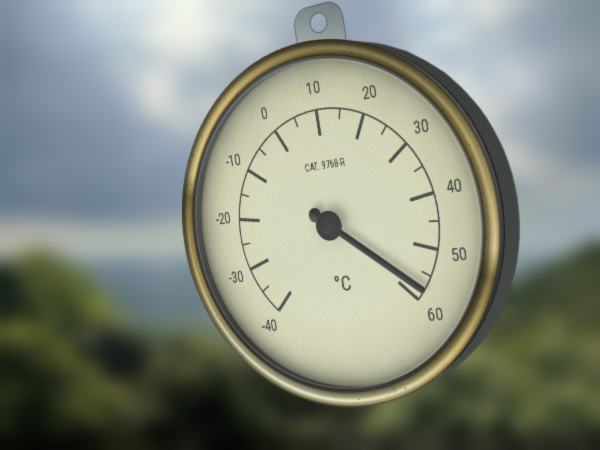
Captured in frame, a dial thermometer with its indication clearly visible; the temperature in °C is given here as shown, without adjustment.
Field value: 57.5 °C
